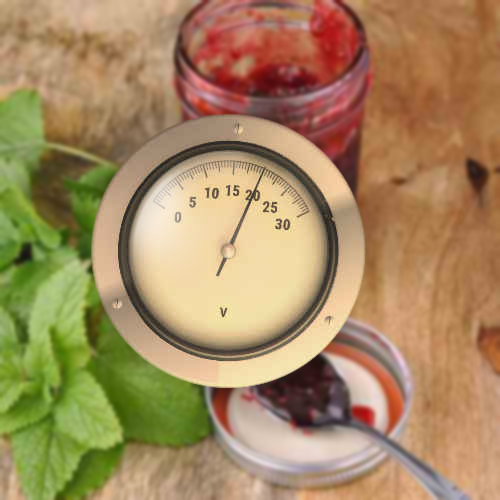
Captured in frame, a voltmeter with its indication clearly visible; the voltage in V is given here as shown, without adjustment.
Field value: 20 V
